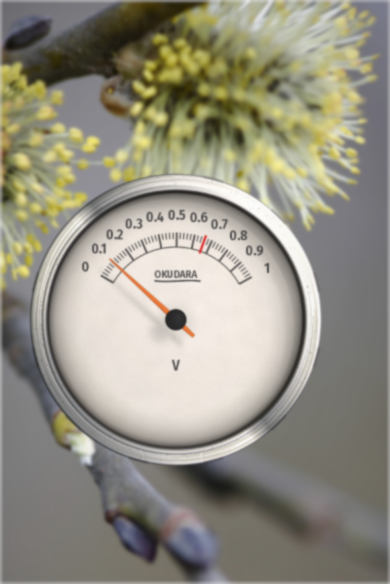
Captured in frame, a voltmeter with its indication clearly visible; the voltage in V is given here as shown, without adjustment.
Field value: 0.1 V
